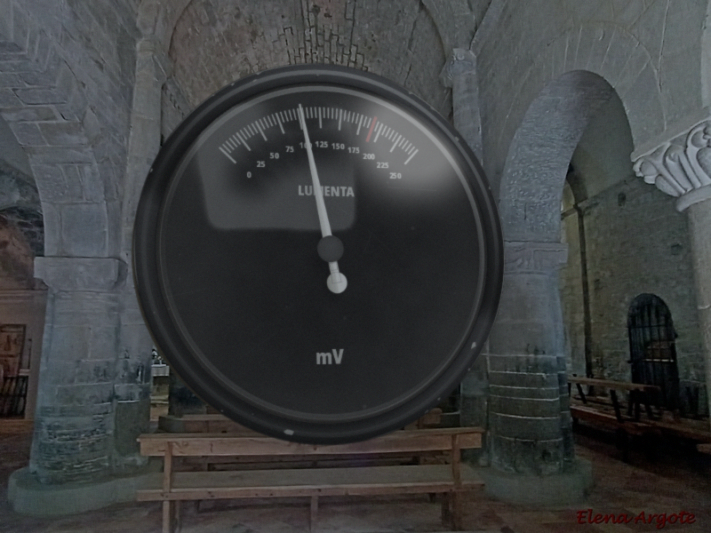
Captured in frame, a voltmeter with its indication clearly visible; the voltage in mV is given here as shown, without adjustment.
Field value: 100 mV
